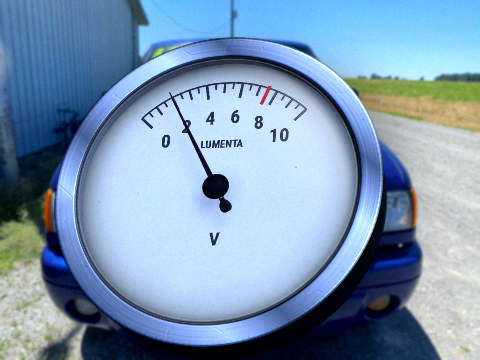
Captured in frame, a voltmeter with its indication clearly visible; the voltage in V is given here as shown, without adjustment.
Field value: 2 V
